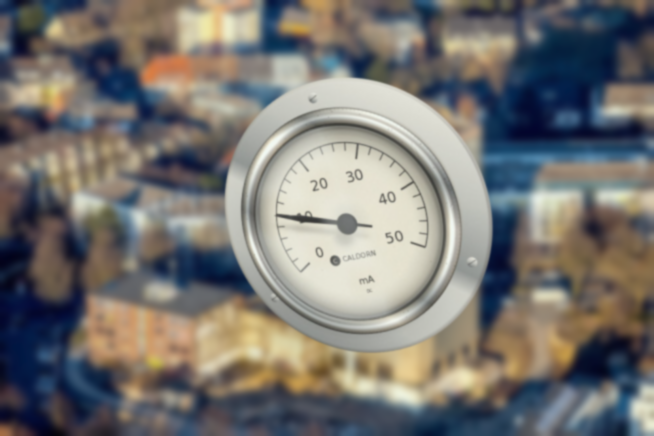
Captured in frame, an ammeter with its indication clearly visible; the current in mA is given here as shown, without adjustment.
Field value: 10 mA
